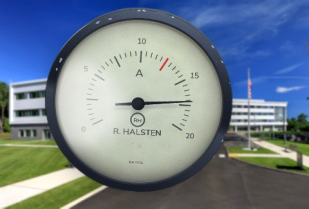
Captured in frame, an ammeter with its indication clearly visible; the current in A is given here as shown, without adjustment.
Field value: 17 A
